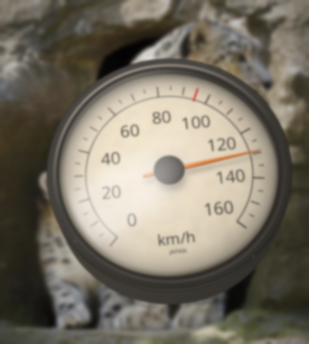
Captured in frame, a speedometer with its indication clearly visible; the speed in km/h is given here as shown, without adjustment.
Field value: 130 km/h
